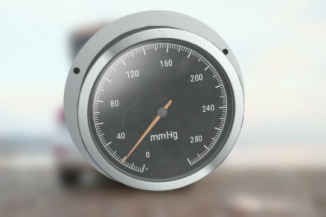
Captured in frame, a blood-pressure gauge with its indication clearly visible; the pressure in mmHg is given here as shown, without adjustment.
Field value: 20 mmHg
